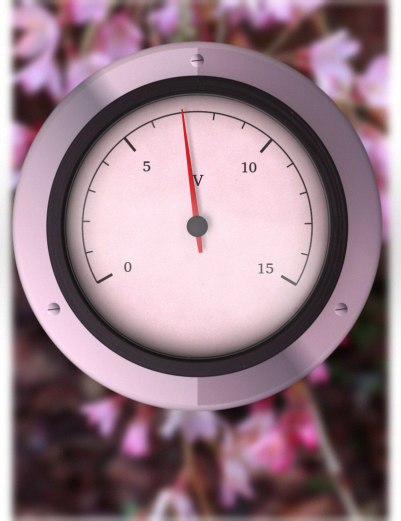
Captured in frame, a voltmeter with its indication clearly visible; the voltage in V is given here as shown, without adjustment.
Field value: 7 V
